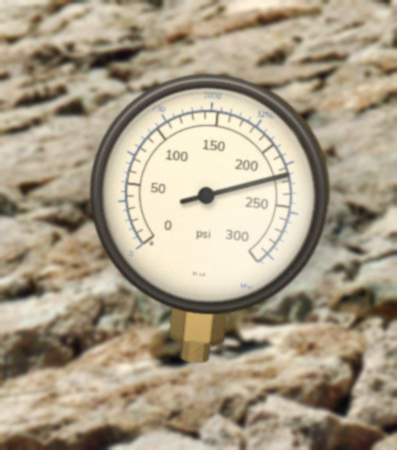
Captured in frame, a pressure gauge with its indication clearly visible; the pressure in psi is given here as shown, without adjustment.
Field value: 225 psi
